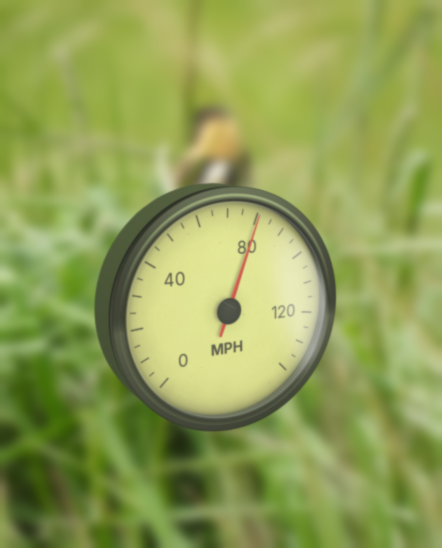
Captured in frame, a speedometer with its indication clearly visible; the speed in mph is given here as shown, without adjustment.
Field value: 80 mph
